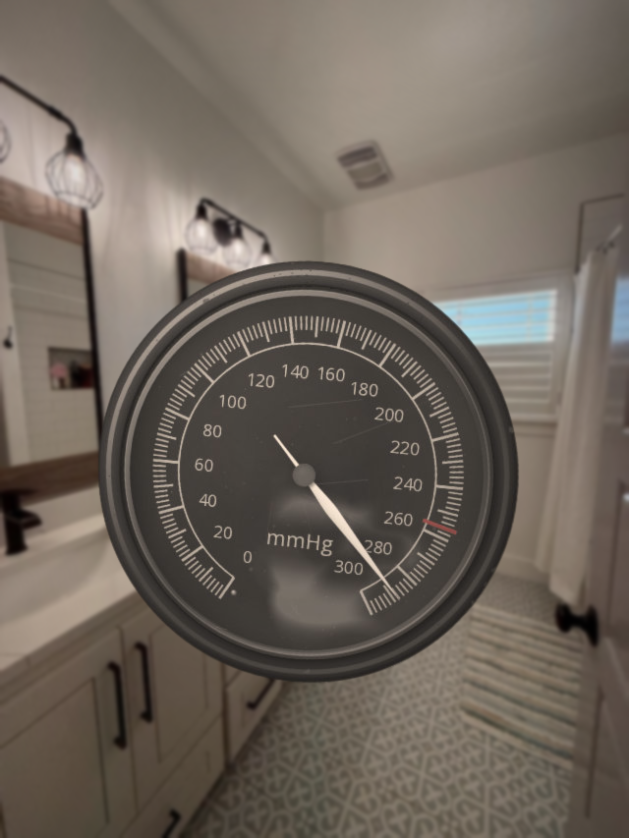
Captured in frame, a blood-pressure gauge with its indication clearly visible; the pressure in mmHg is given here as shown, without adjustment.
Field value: 288 mmHg
